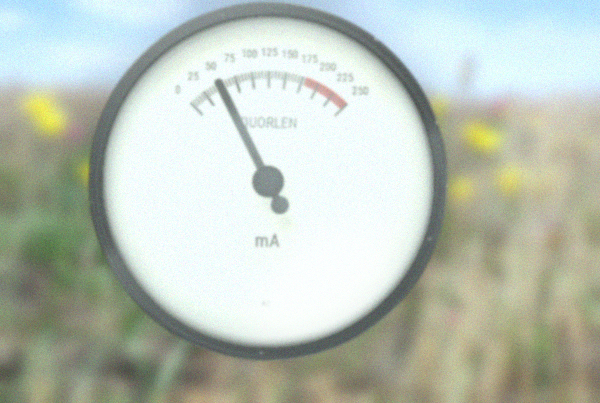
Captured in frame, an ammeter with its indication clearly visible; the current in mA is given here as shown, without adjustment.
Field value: 50 mA
